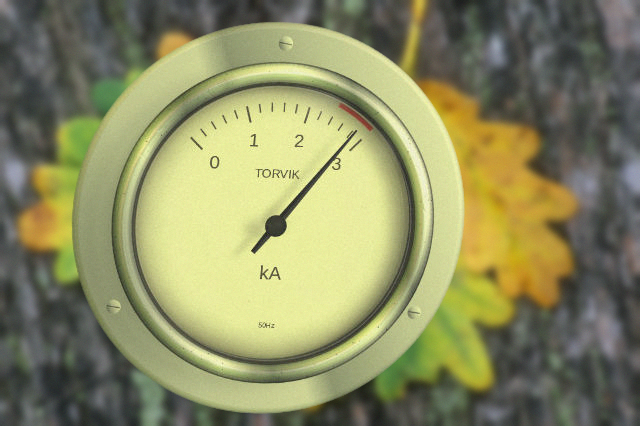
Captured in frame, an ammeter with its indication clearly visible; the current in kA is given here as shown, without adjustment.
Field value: 2.8 kA
